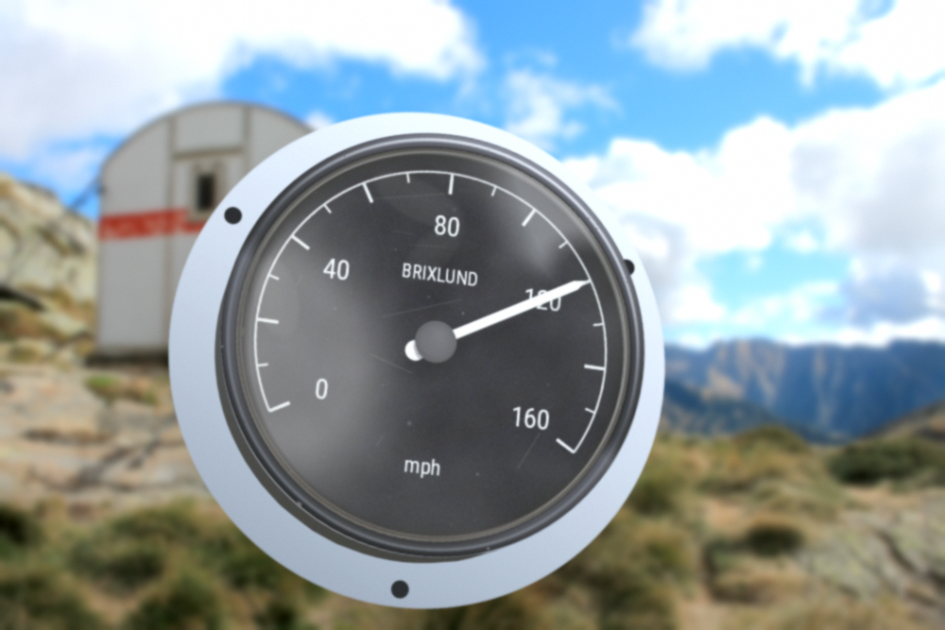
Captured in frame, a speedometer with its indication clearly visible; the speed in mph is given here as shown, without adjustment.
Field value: 120 mph
